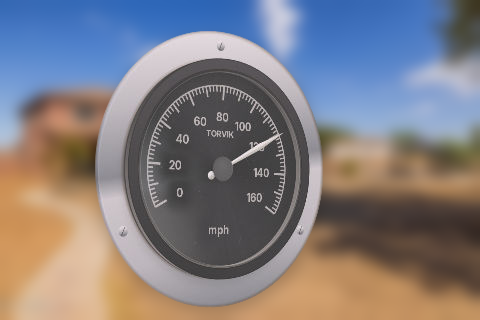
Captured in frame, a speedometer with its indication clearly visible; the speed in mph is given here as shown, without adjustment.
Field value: 120 mph
